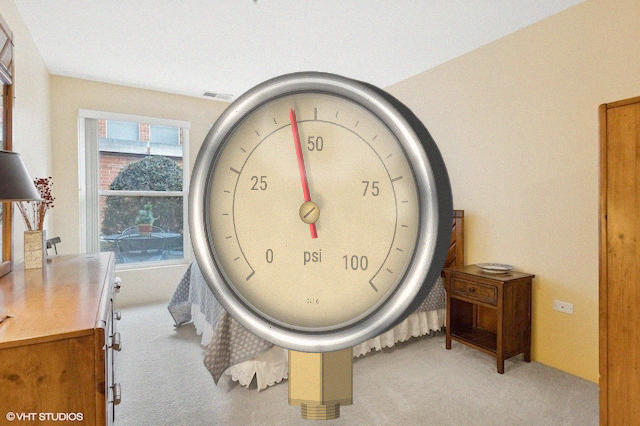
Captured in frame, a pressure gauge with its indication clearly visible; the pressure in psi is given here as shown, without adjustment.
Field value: 45 psi
